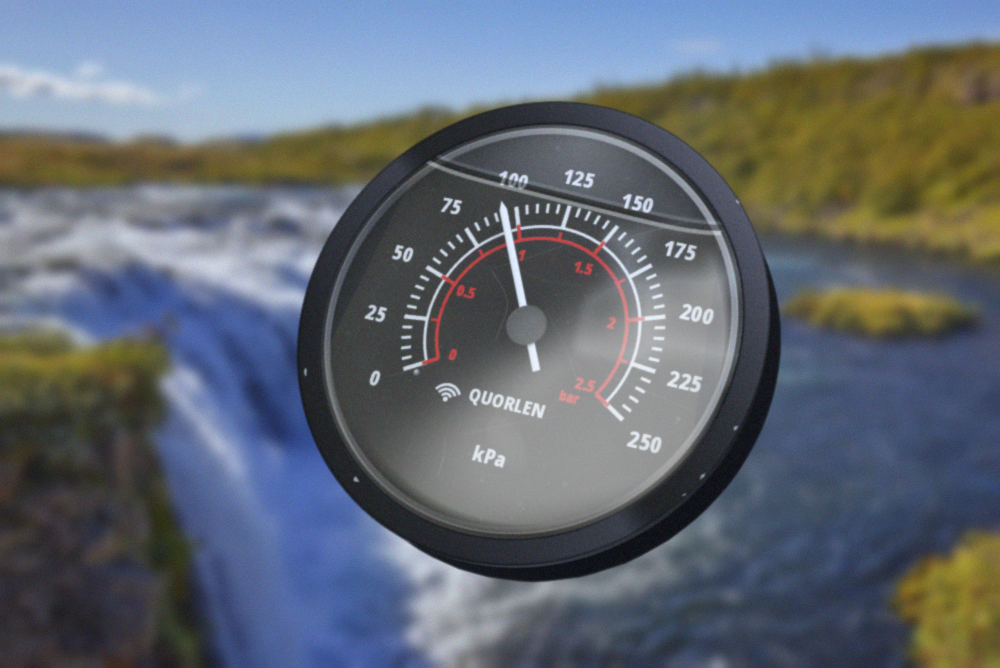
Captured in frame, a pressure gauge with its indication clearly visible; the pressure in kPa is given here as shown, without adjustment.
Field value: 95 kPa
